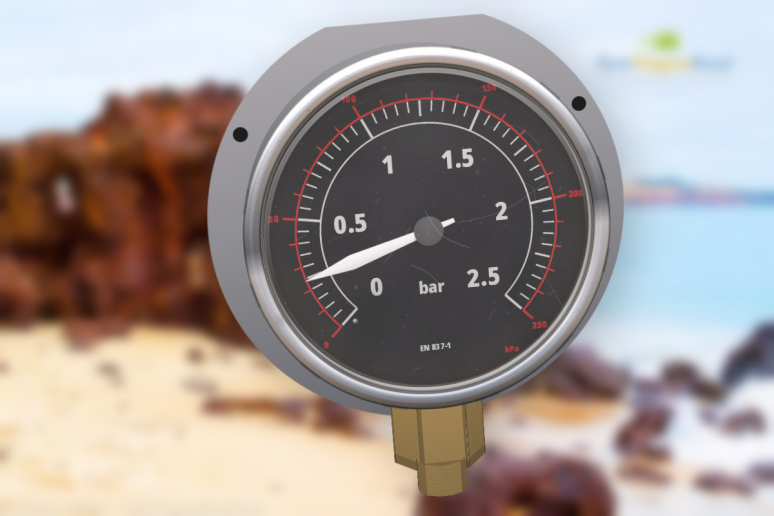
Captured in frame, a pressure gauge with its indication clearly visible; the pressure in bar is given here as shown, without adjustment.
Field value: 0.25 bar
